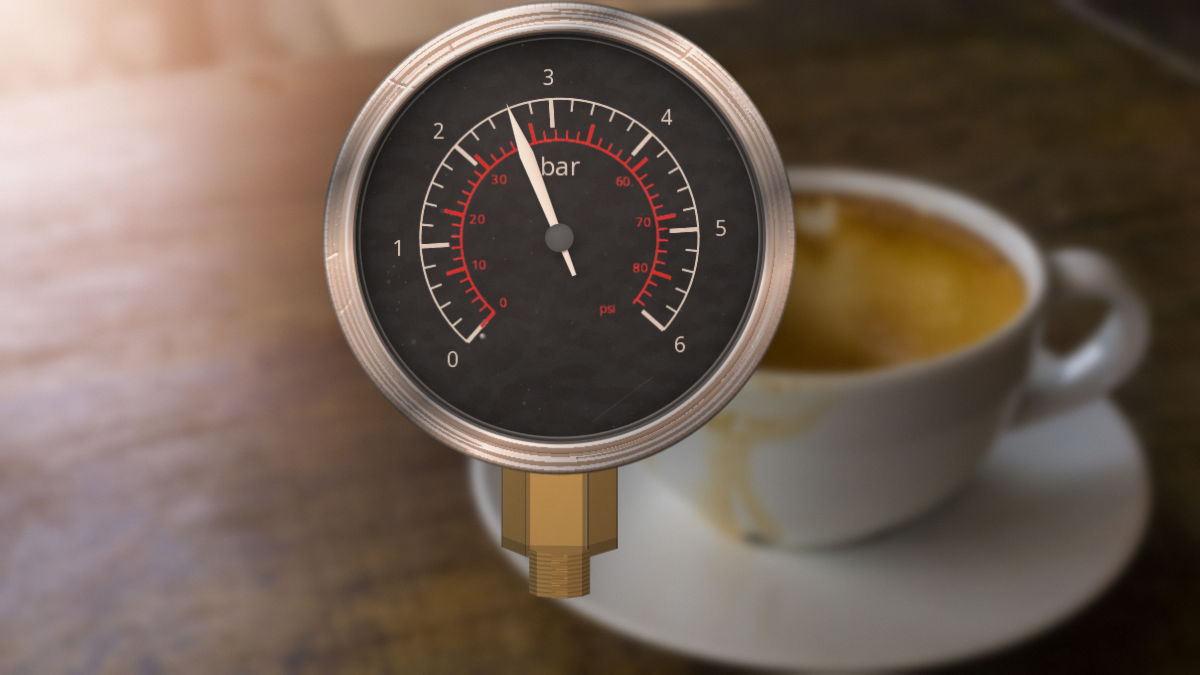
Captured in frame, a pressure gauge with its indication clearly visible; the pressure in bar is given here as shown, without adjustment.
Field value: 2.6 bar
